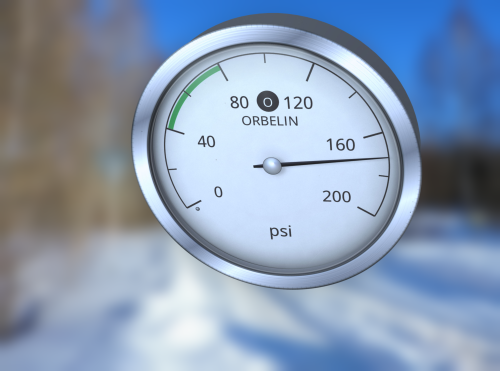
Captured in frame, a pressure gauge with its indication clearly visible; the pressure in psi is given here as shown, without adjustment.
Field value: 170 psi
